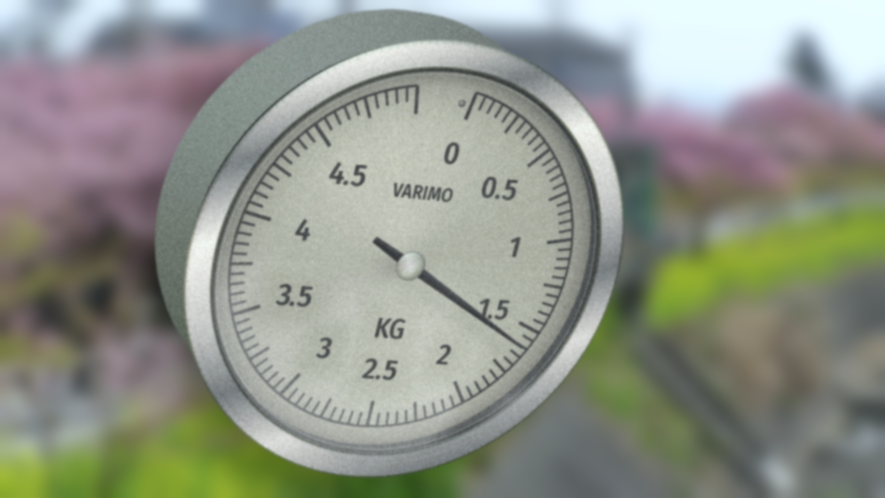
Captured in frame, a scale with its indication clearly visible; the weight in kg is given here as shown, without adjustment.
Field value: 1.6 kg
